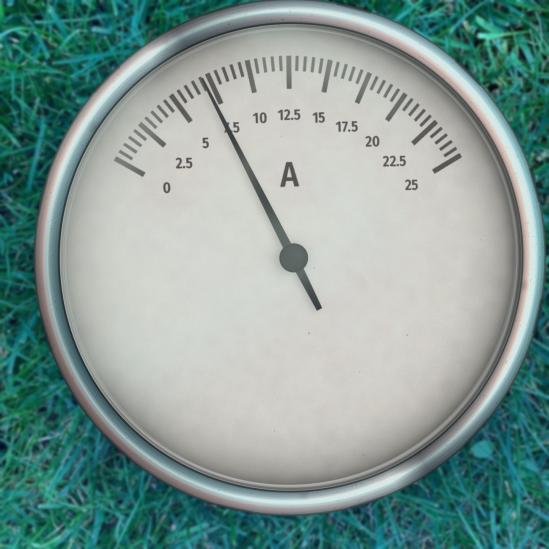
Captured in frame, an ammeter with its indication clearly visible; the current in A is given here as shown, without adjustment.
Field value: 7 A
